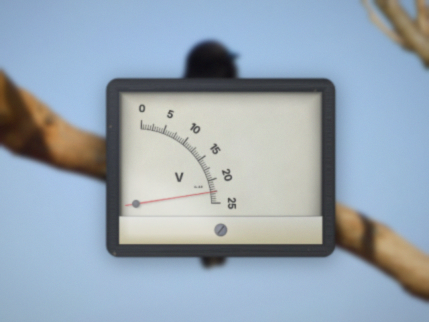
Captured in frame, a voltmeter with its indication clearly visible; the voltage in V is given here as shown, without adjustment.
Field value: 22.5 V
